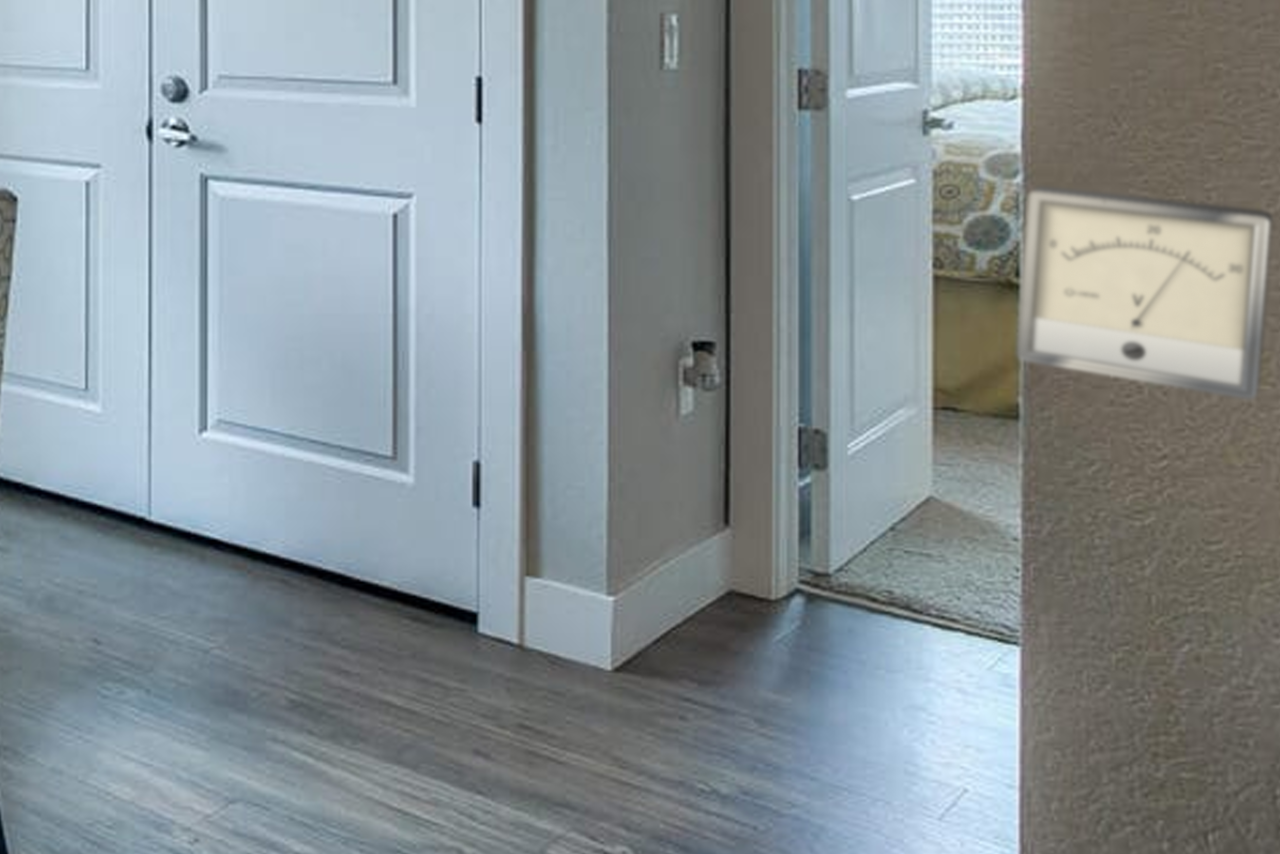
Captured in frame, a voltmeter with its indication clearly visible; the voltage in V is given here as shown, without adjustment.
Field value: 25 V
